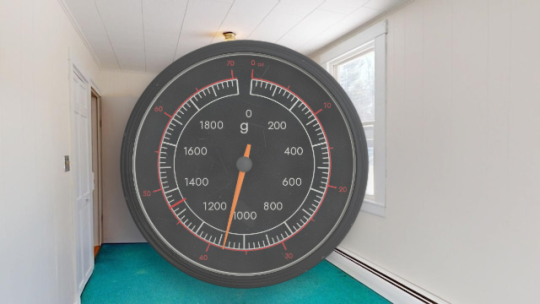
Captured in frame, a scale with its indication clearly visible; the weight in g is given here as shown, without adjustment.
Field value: 1080 g
